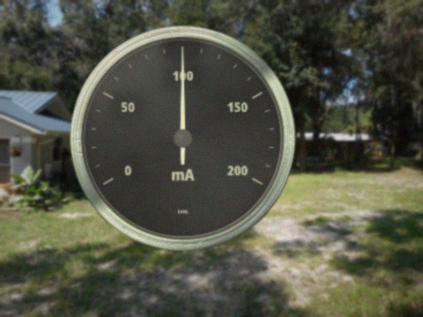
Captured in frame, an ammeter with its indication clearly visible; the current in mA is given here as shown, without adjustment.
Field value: 100 mA
